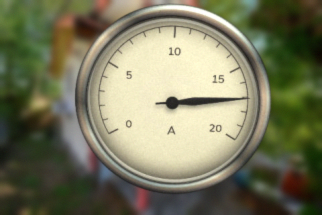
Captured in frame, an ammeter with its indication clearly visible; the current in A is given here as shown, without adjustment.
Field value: 17 A
